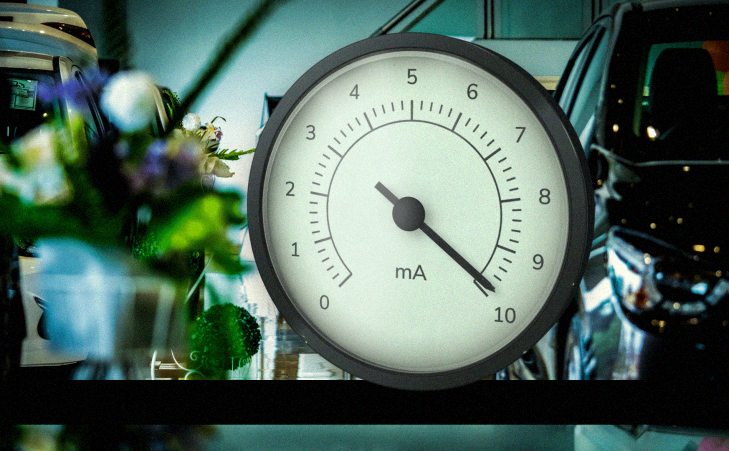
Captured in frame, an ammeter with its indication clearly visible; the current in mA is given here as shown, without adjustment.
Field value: 9.8 mA
